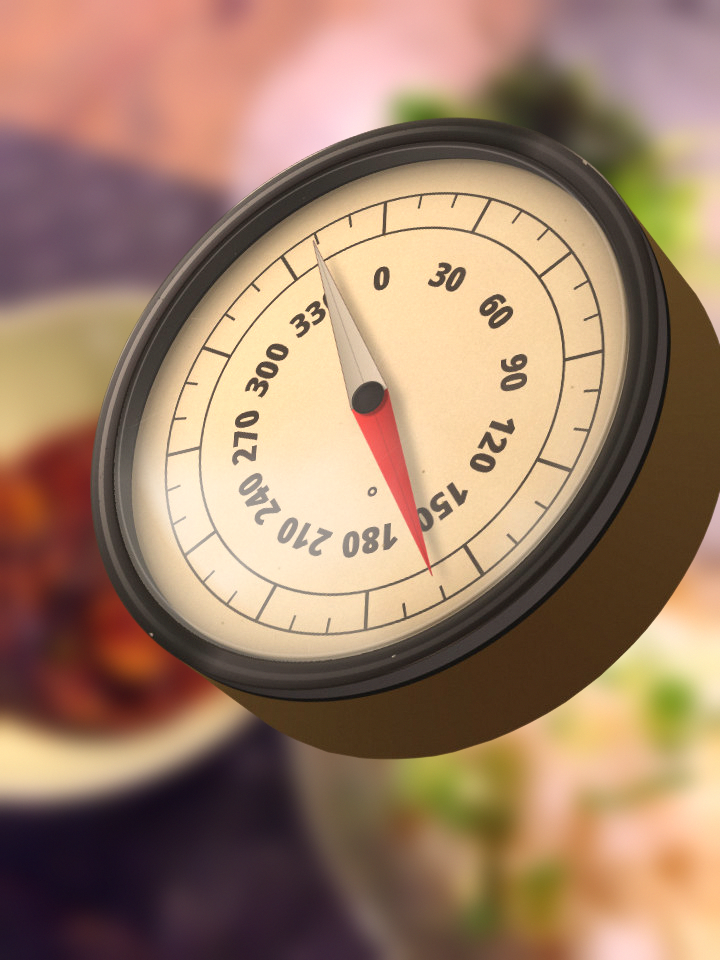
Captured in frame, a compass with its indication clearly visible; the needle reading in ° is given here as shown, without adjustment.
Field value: 160 °
